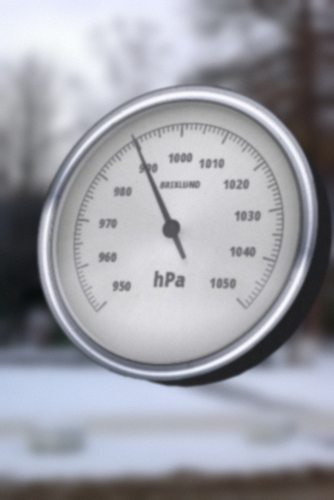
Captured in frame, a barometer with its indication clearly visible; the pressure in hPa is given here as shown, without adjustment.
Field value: 990 hPa
